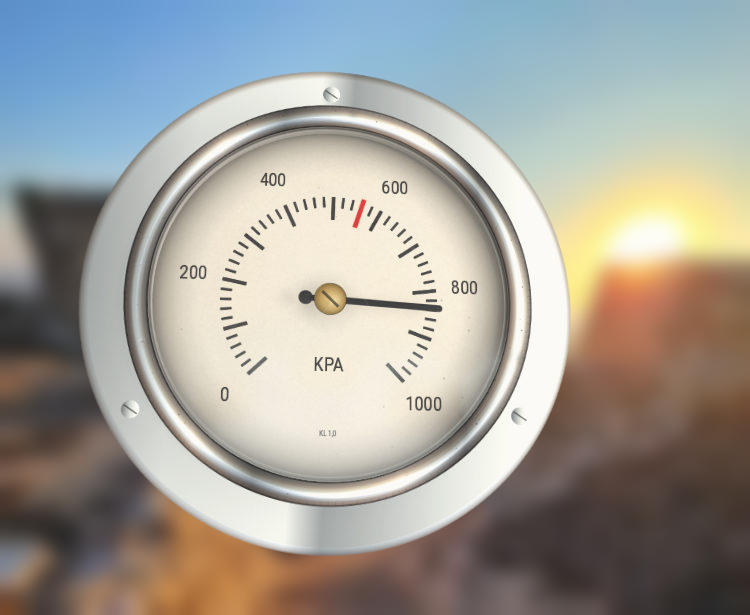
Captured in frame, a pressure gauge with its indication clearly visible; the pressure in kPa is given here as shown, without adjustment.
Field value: 840 kPa
